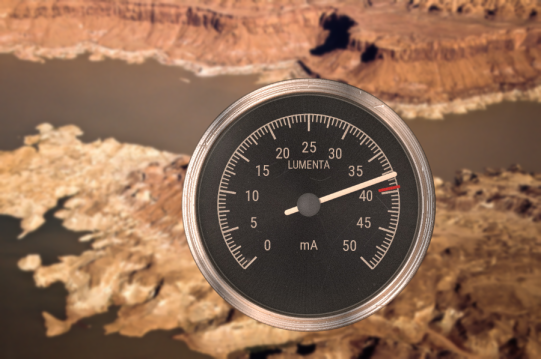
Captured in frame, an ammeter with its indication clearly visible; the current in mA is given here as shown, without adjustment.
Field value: 38 mA
